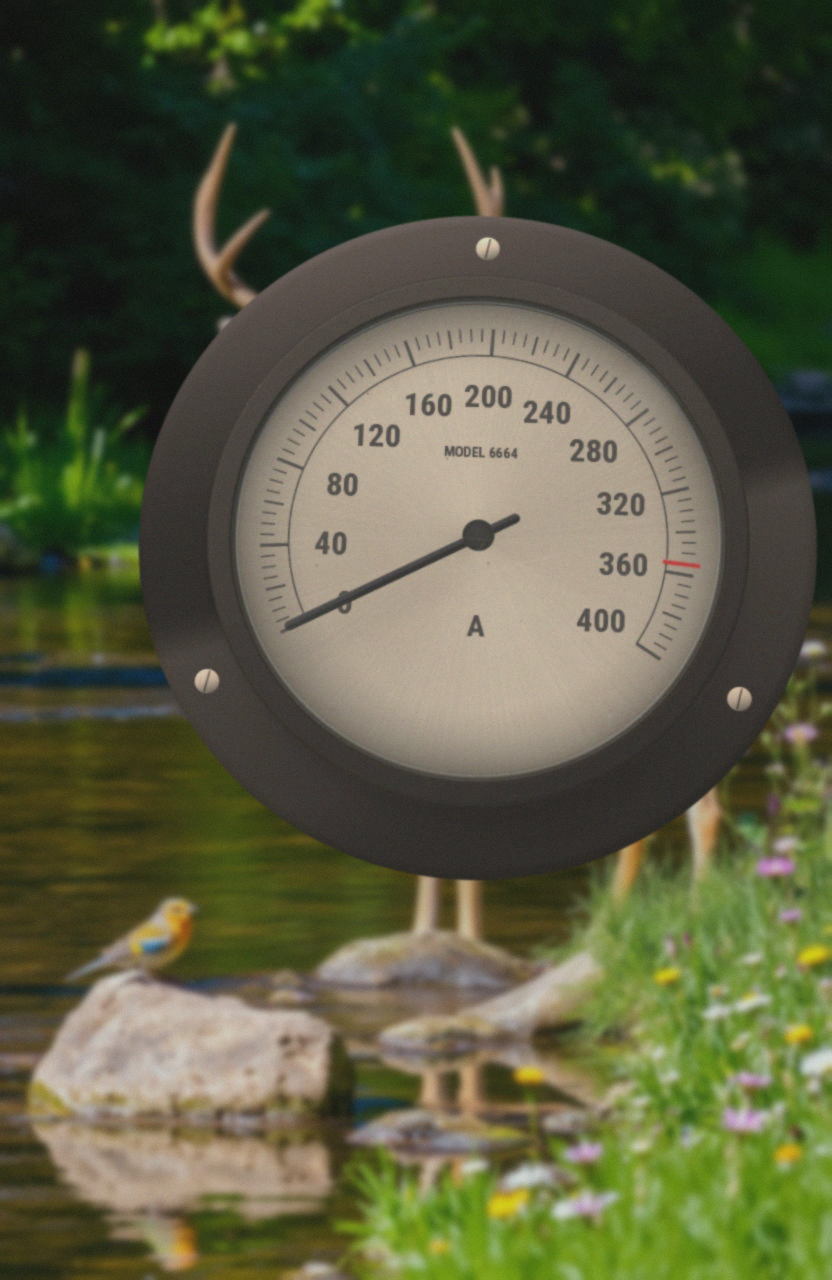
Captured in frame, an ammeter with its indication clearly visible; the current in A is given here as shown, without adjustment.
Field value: 0 A
